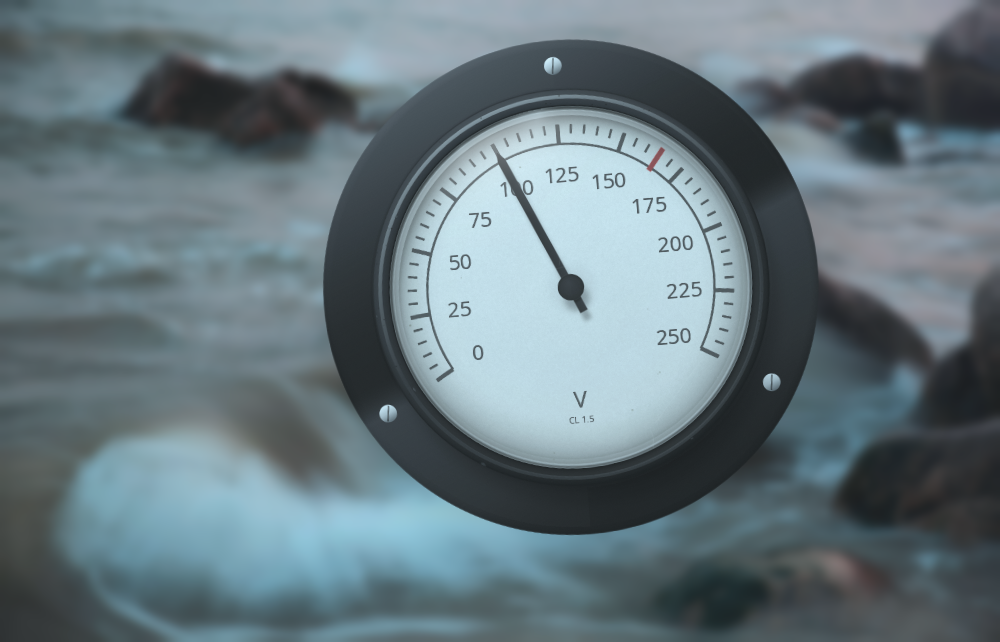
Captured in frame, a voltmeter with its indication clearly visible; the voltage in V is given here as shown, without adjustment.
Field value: 100 V
